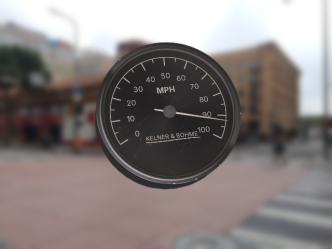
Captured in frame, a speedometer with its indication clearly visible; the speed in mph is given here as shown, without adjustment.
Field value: 92.5 mph
